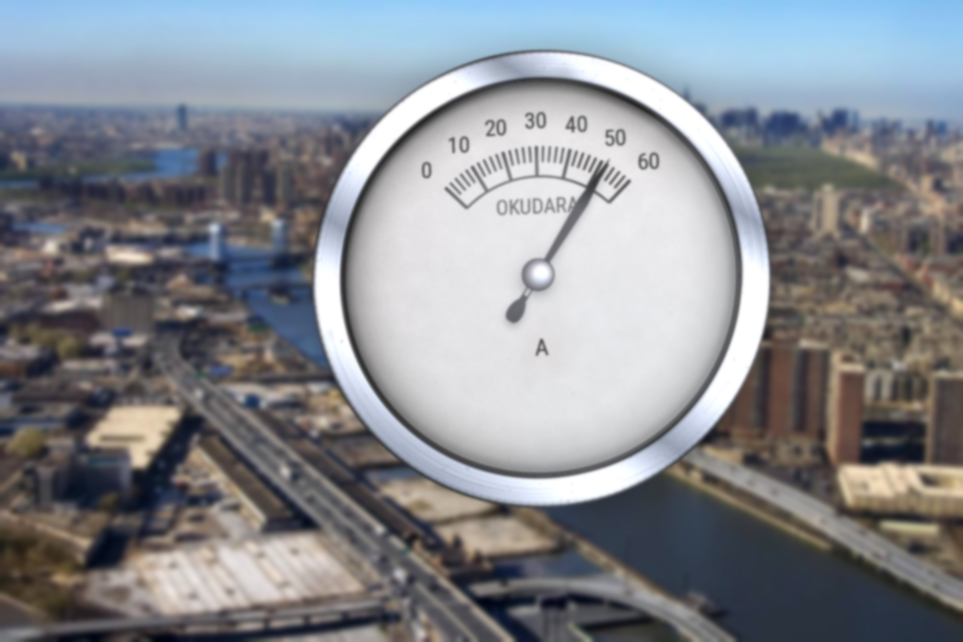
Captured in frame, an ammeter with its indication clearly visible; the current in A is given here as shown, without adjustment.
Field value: 52 A
